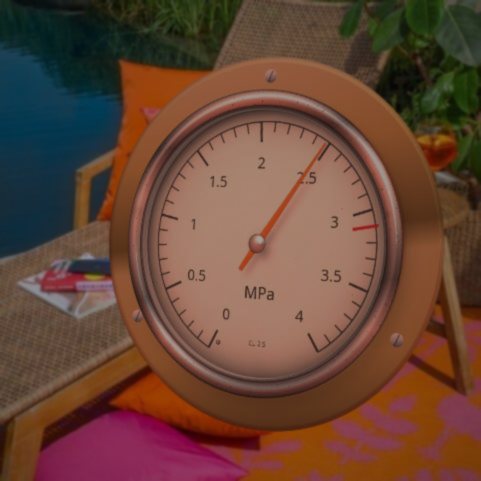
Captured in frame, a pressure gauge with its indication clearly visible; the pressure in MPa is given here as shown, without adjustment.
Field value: 2.5 MPa
